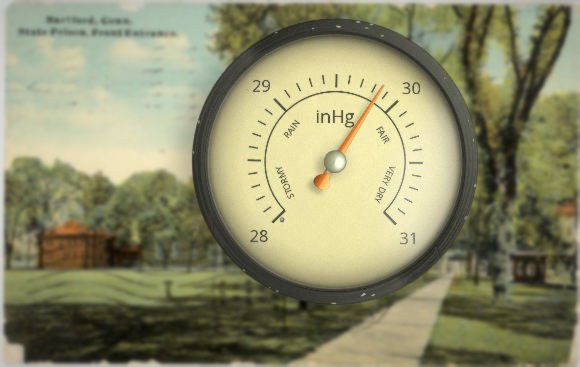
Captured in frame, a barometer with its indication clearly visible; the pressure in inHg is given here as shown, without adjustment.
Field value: 29.85 inHg
